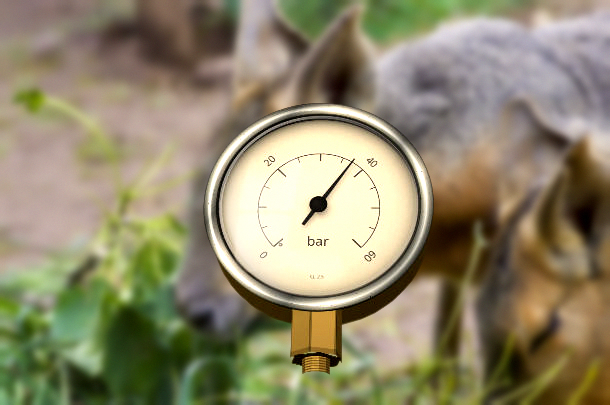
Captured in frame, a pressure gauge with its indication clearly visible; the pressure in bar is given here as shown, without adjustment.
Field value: 37.5 bar
